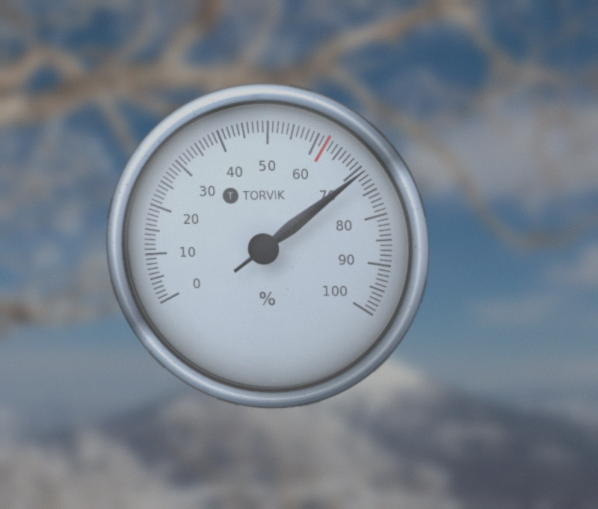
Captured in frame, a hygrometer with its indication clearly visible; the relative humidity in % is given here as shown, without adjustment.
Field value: 71 %
